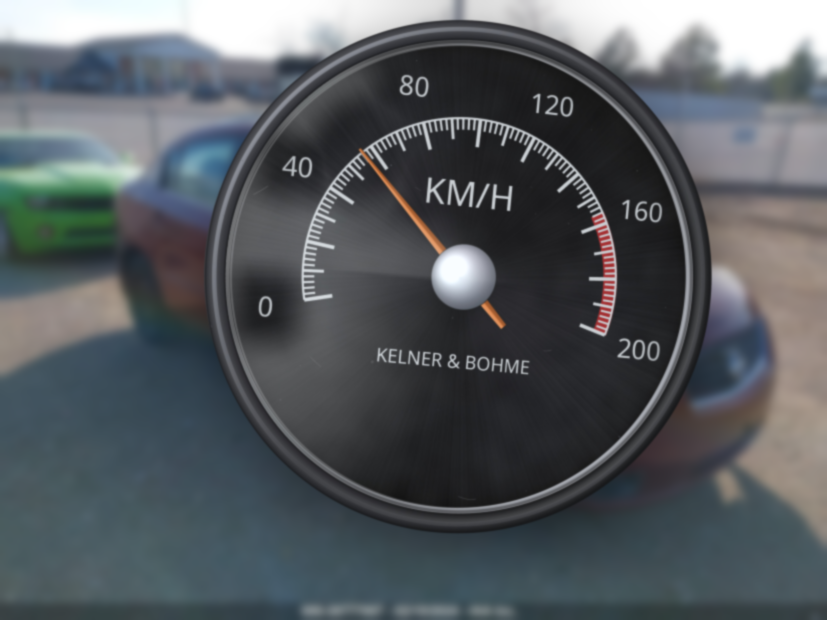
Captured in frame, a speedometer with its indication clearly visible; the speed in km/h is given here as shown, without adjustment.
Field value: 56 km/h
